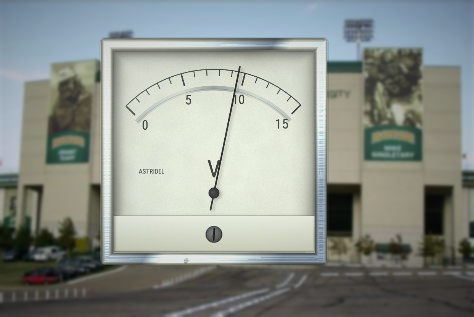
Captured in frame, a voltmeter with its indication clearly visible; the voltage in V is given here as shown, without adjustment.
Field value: 9.5 V
